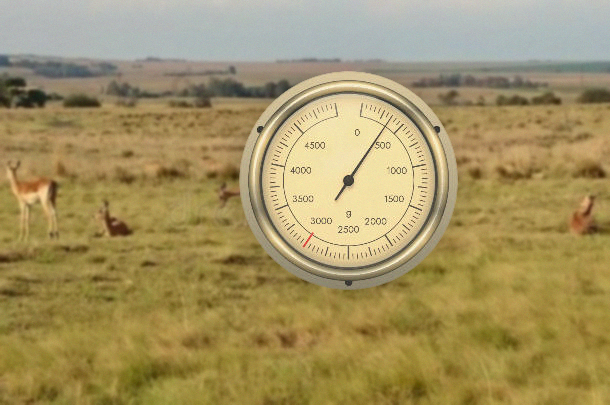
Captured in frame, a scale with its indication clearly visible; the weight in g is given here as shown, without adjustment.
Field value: 350 g
